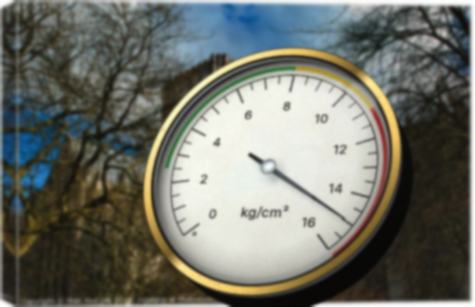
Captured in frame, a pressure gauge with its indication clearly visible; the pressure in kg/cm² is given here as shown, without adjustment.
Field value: 15 kg/cm²
